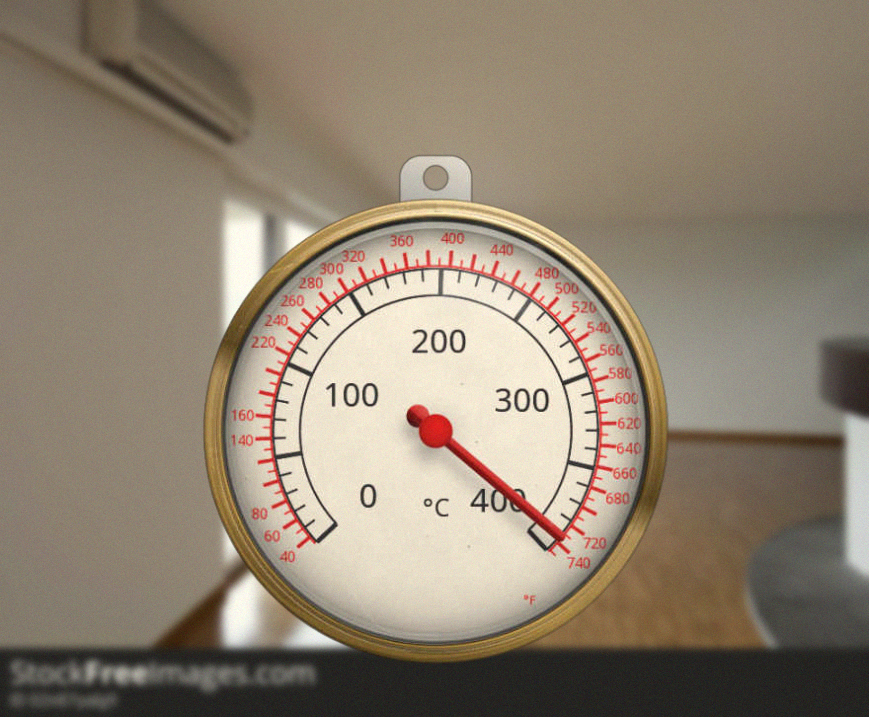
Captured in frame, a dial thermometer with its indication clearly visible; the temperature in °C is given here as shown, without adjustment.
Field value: 390 °C
